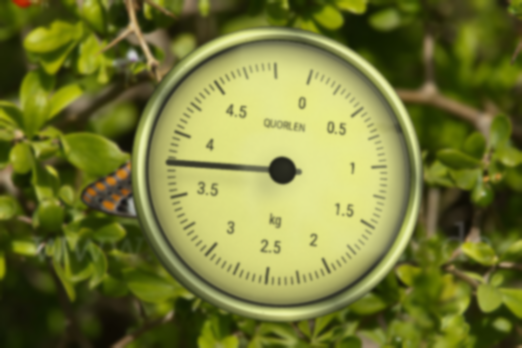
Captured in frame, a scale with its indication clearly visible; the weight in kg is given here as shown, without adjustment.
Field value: 3.75 kg
